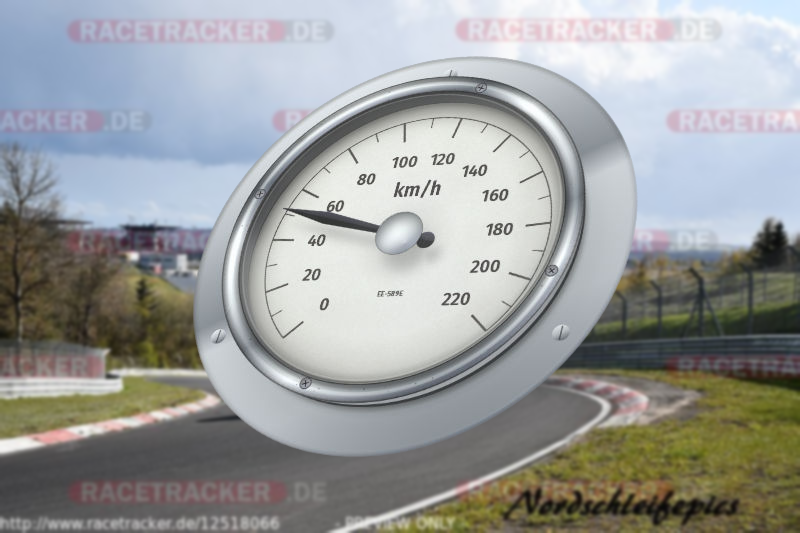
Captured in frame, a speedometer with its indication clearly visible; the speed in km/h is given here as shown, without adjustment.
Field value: 50 km/h
